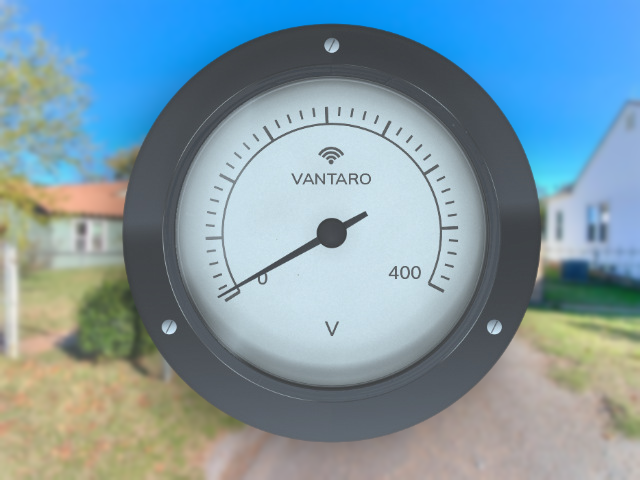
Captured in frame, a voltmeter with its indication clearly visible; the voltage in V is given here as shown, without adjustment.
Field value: 5 V
